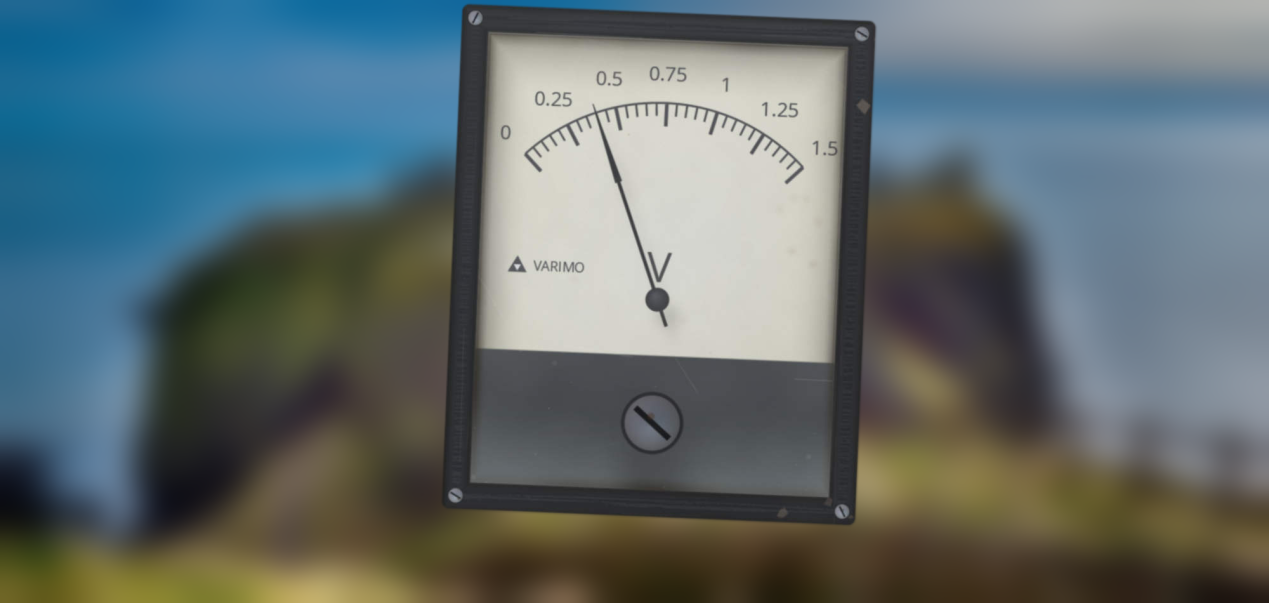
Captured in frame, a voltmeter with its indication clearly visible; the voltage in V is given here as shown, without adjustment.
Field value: 0.4 V
